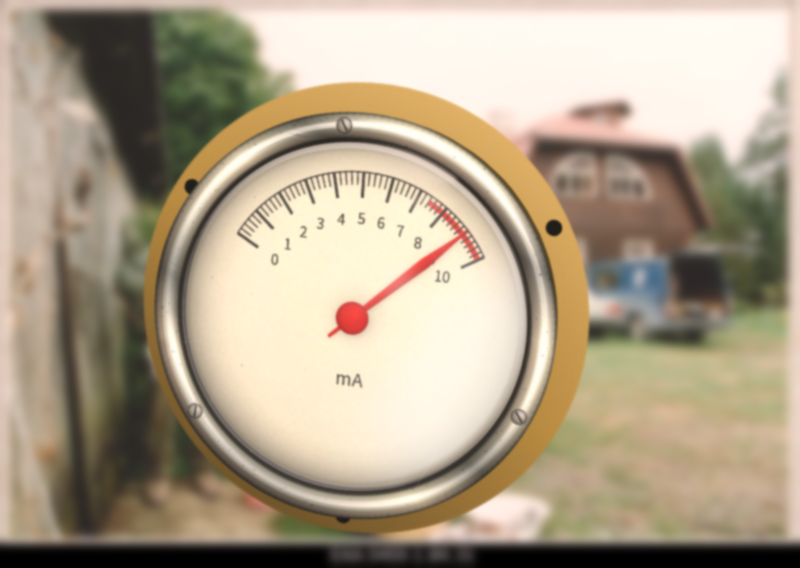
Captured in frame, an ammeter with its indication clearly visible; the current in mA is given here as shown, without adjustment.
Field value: 9 mA
